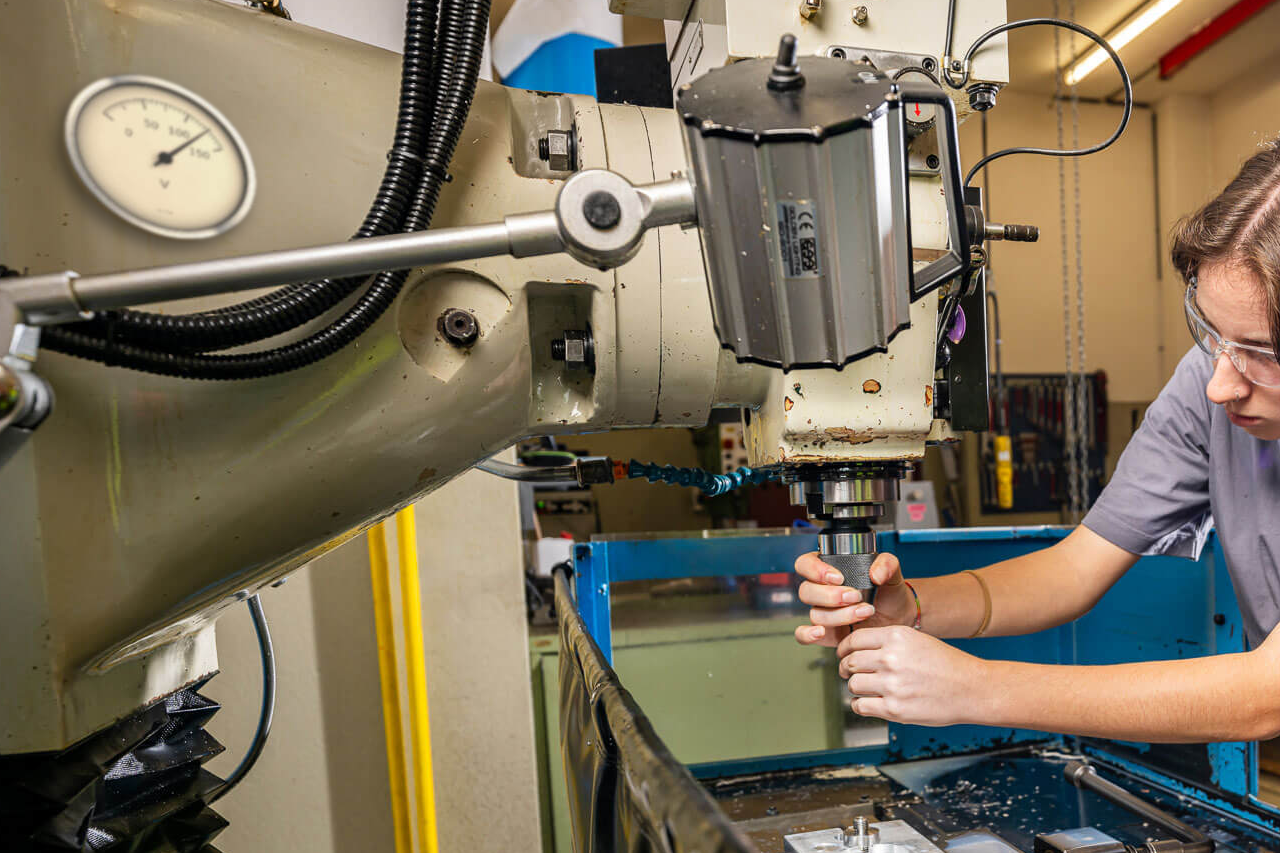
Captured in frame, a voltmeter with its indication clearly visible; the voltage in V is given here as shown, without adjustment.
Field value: 125 V
